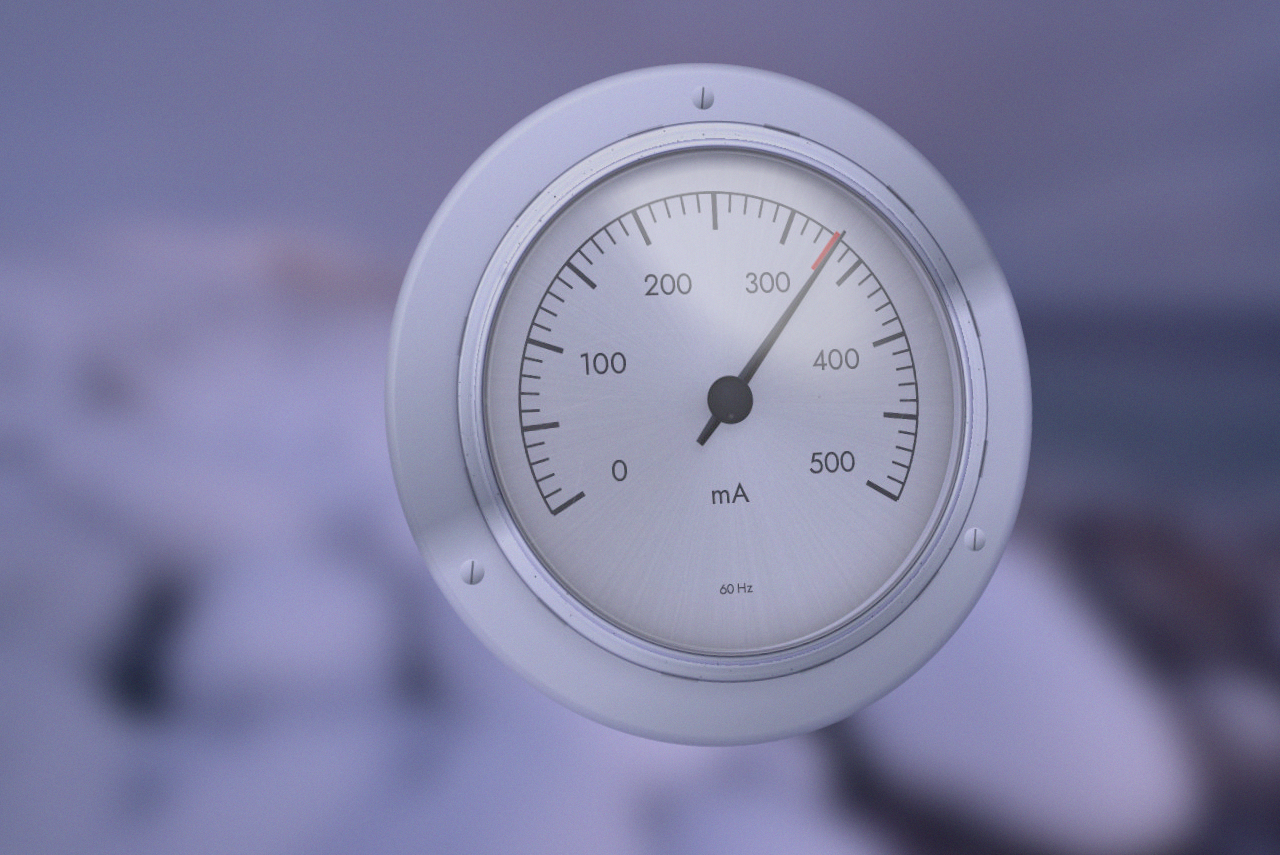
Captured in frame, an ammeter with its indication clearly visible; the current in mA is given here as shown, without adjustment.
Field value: 330 mA
